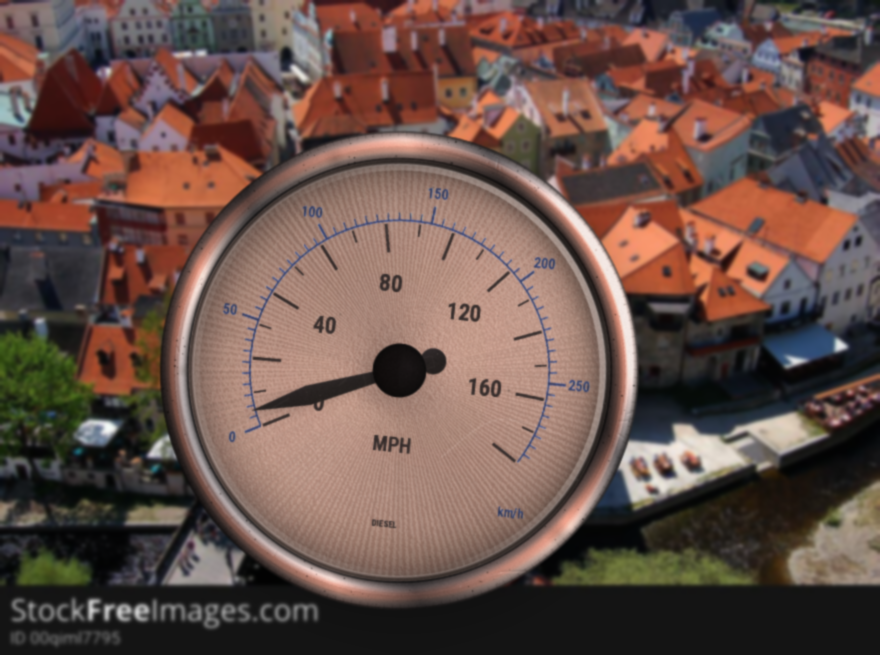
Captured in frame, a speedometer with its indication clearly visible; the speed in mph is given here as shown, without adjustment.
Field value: 5 mph
